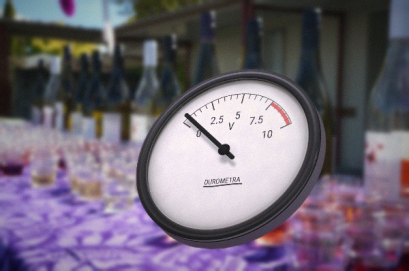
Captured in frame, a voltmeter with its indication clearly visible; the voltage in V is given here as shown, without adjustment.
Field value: 0.5 V
